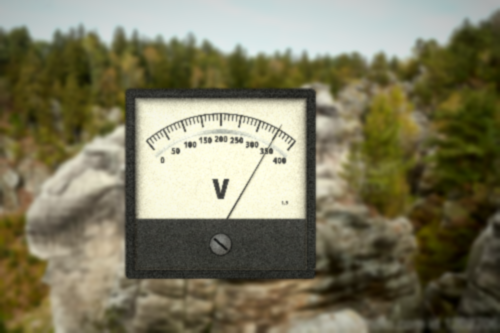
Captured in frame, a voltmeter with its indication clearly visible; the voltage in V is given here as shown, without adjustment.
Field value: 350 V
